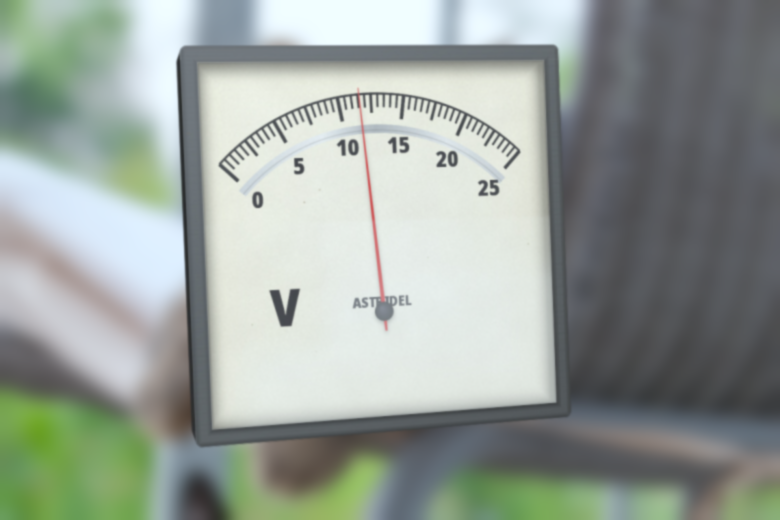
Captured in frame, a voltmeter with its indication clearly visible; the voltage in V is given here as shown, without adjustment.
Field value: 11.5 V
